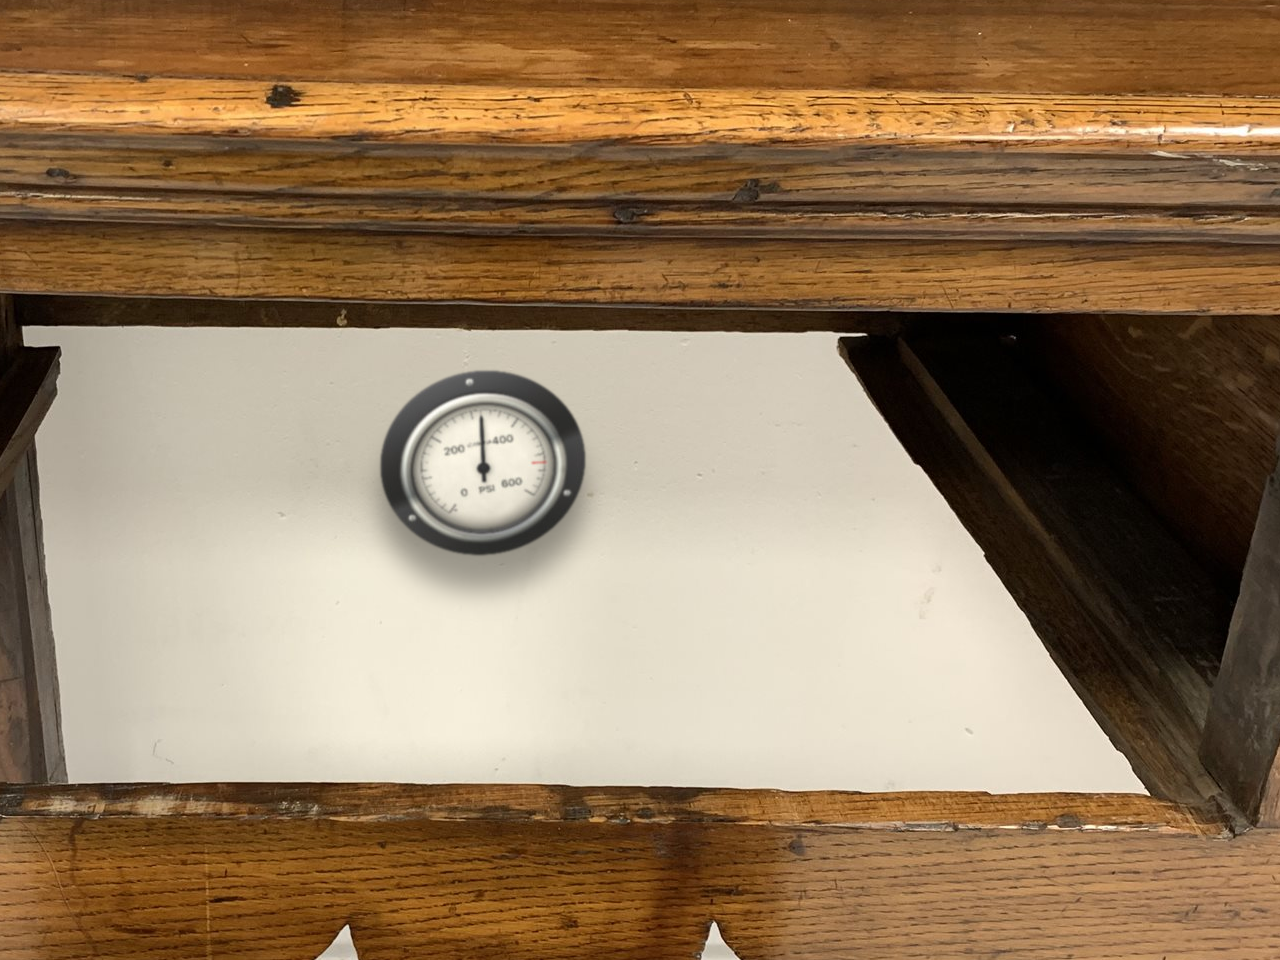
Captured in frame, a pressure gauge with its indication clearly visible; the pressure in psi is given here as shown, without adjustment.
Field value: 320 psi
